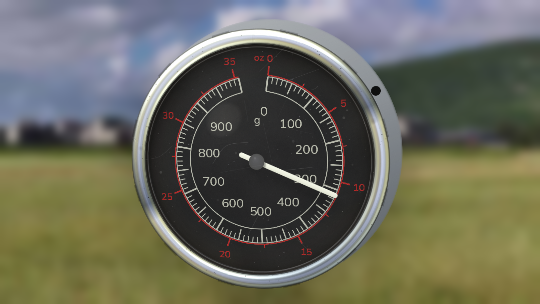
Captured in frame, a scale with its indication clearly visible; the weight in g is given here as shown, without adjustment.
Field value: 310 g
